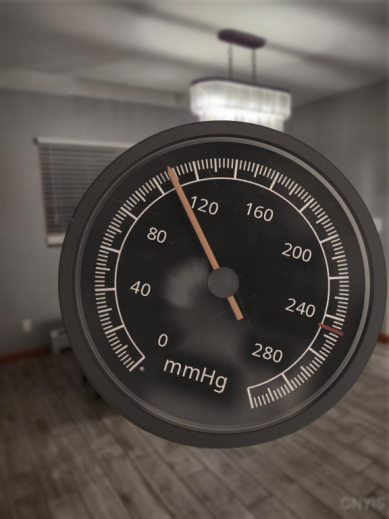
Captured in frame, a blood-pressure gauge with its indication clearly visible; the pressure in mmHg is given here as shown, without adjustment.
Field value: 108 mmHg
